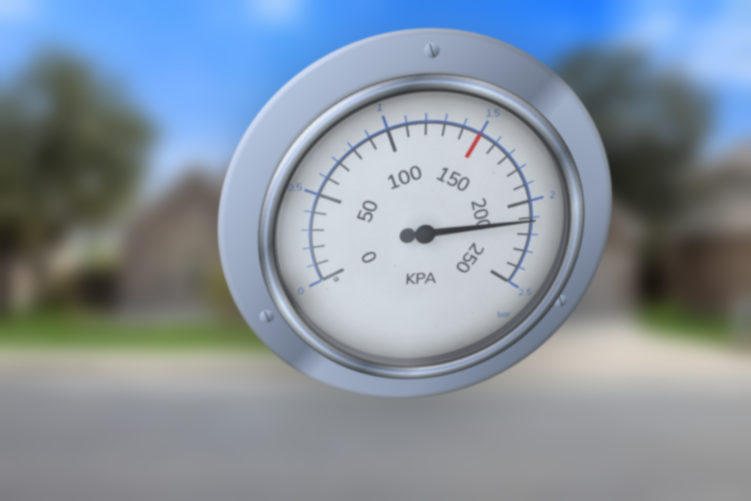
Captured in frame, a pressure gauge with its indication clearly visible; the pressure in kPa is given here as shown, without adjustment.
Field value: 210 kPa
